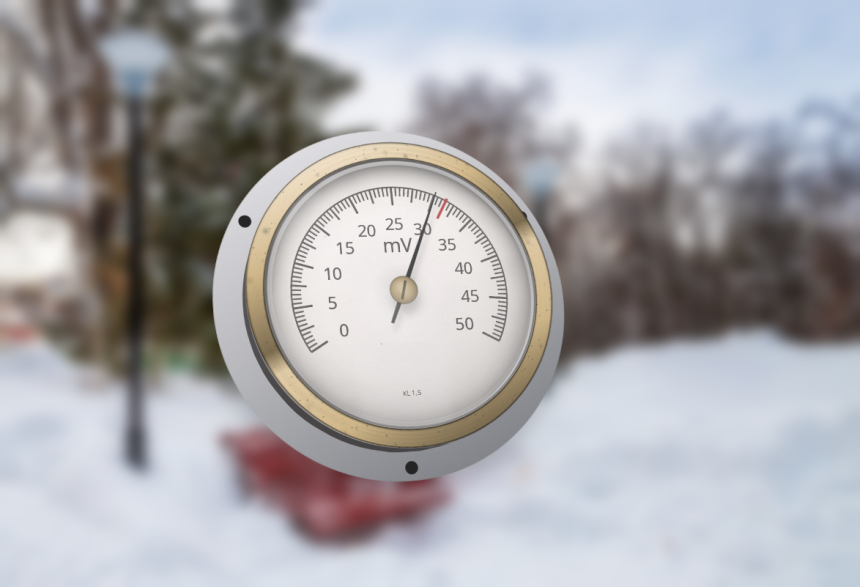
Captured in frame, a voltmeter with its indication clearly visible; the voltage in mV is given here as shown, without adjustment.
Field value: 30 mV
